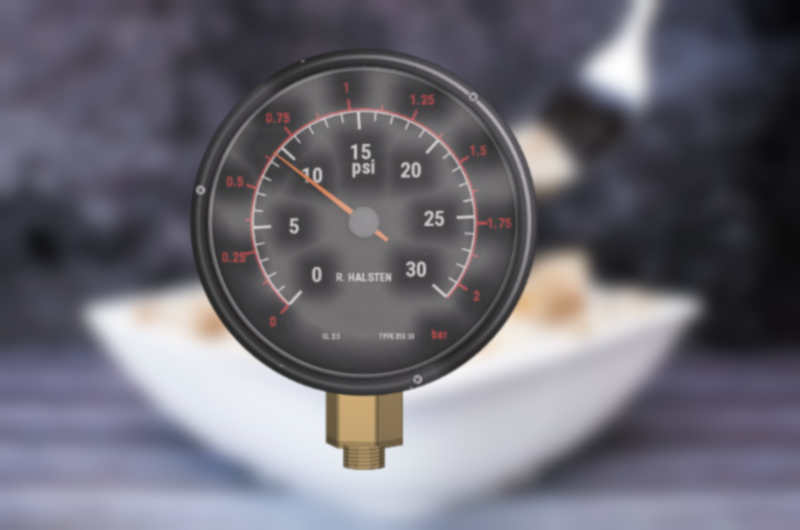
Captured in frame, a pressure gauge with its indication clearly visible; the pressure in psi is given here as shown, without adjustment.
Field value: 9.5 psi
